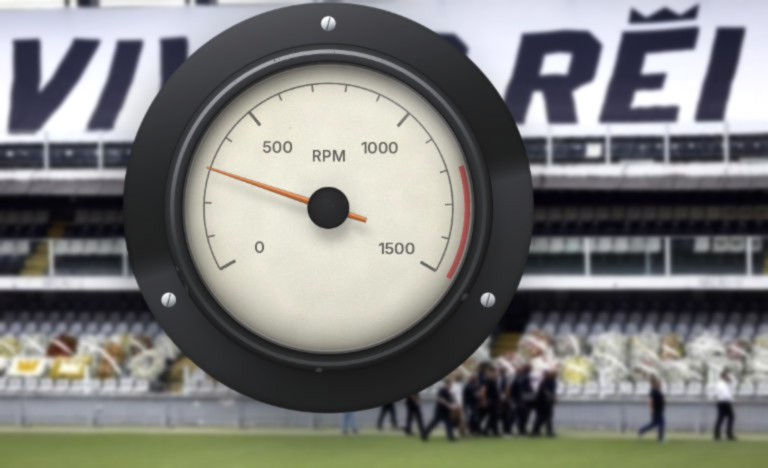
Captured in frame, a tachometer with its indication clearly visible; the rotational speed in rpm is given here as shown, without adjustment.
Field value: 300 rpm
